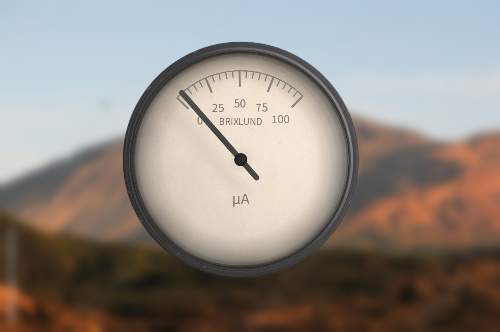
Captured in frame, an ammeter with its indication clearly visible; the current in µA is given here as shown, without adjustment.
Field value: 5 µA
